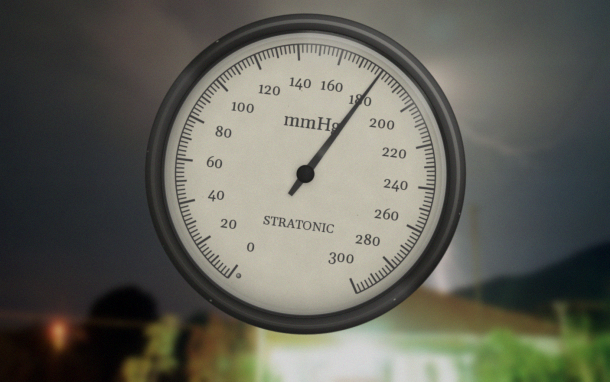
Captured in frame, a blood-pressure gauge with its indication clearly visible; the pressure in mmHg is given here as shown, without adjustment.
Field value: 180 mmHg
